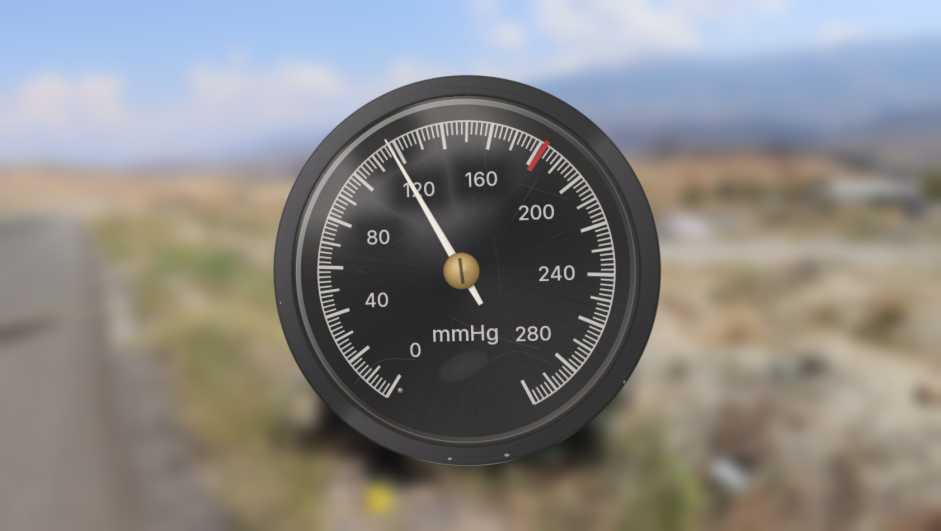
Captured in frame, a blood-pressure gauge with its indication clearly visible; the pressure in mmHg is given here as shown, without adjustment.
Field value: 118 mmHg
